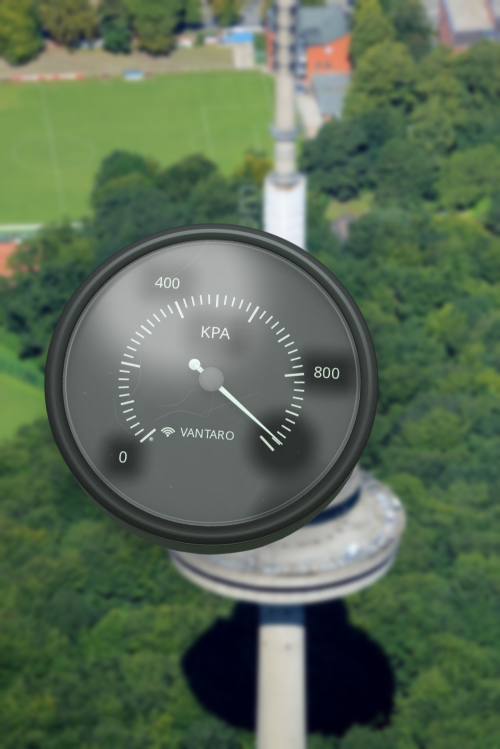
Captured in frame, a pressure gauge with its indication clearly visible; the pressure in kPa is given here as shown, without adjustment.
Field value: 980 kPa
